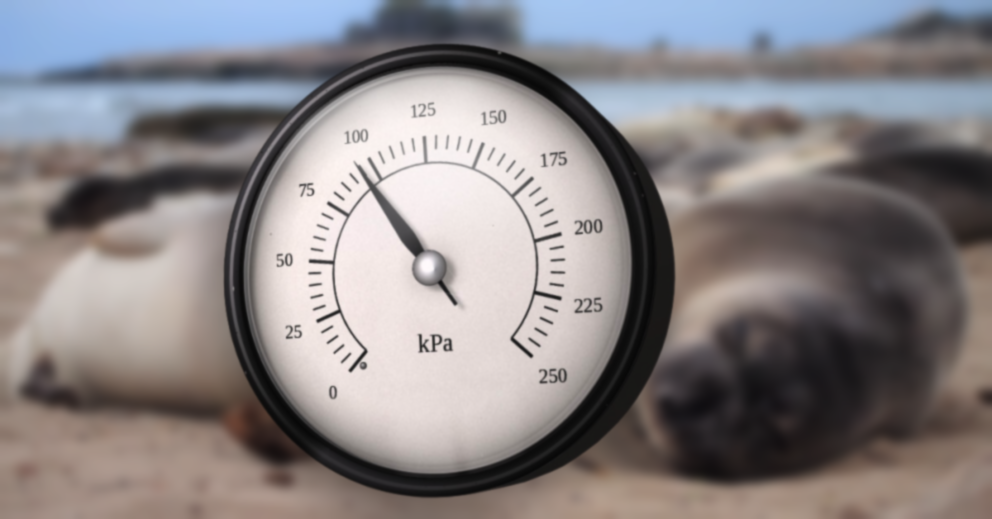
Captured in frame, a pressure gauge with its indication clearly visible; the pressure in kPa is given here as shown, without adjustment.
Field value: 95 kPa
